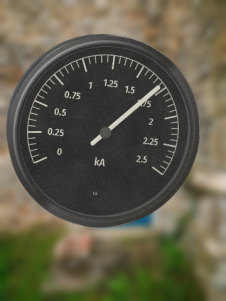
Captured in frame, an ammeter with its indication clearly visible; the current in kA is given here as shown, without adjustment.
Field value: 1.7 kA
